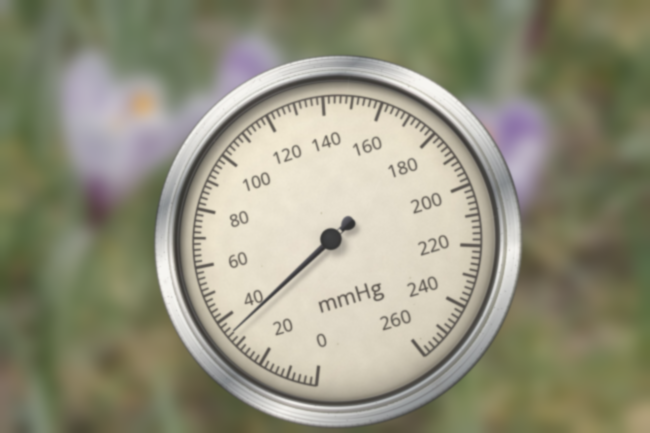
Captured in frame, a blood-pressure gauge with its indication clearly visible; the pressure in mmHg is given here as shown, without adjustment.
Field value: 34 mmHg
